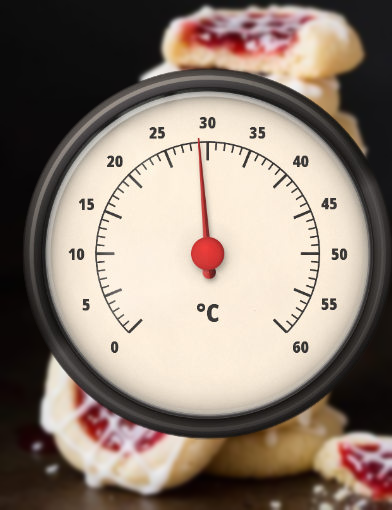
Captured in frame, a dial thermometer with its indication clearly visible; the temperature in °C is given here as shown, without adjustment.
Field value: 29 °C
